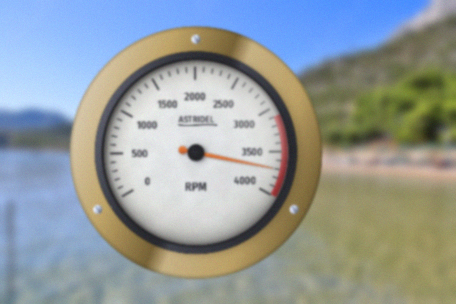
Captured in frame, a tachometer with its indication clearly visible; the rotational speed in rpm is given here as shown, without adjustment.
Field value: 3700 rpm
